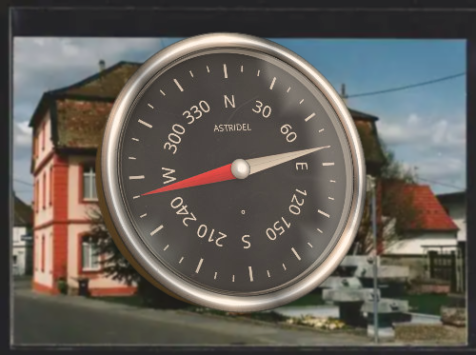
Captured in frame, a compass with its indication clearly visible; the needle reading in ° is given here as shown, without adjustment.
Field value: 260 °
